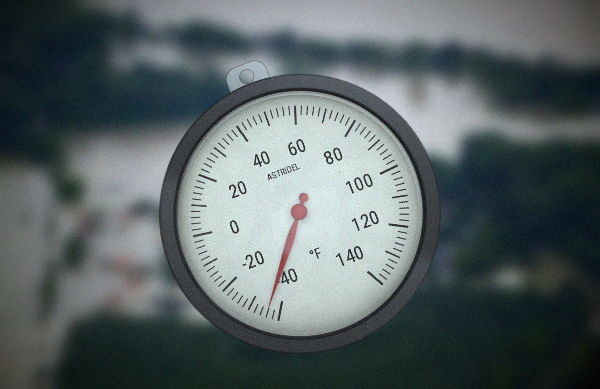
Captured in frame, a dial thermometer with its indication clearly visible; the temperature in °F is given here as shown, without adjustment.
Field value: -36 °F
